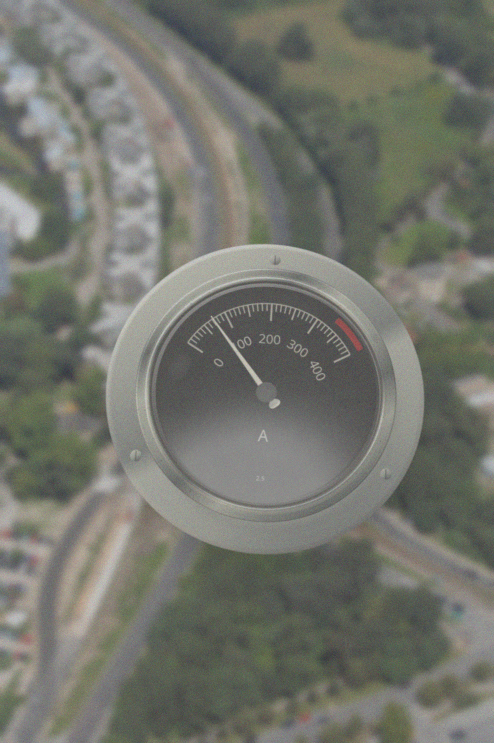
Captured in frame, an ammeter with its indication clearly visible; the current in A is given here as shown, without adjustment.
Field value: 70 A
